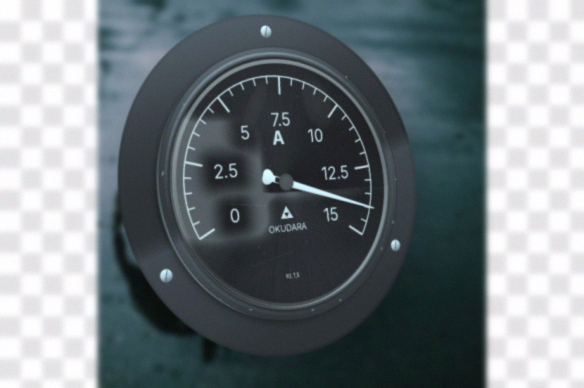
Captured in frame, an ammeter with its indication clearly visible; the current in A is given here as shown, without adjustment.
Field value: 14 A
